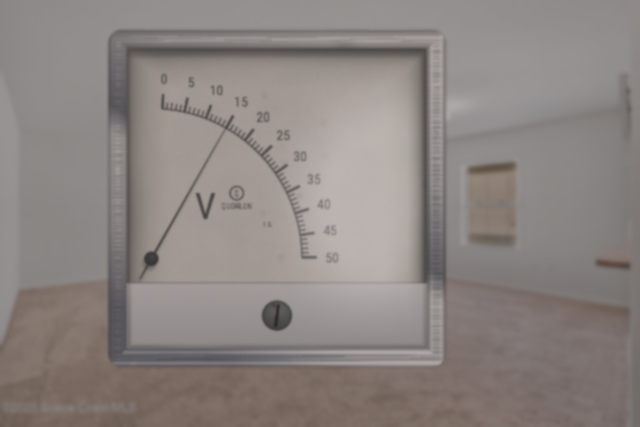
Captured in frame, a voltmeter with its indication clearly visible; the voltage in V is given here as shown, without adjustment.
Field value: 15 V
